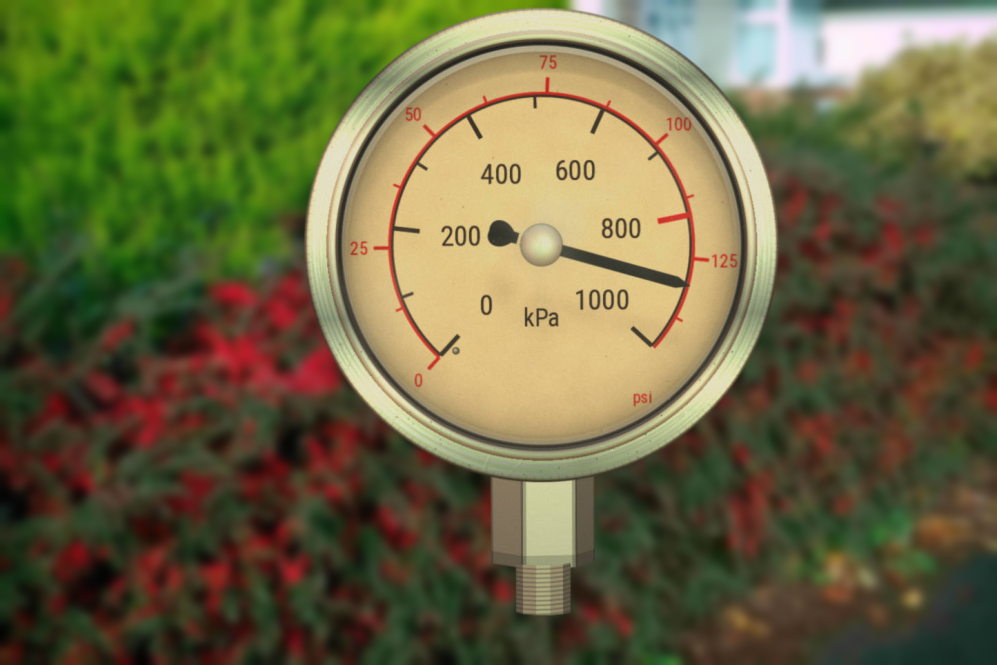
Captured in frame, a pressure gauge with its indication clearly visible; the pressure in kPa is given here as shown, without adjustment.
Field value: 900 kPa
